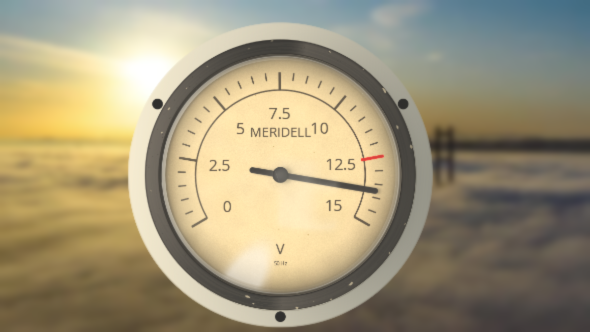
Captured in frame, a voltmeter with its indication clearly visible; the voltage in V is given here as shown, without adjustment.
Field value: 13.75 V
